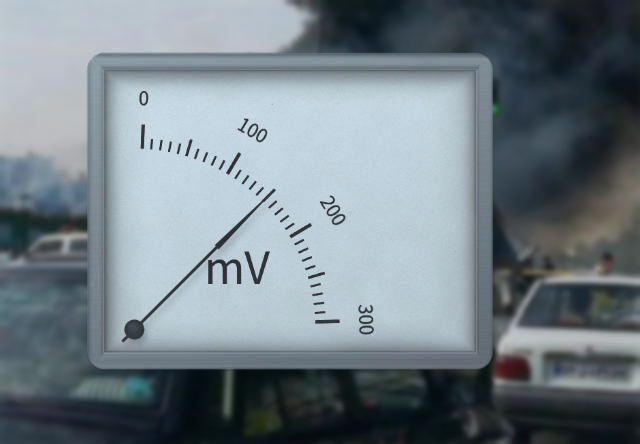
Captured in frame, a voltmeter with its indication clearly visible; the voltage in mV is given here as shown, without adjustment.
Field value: 150 mV
